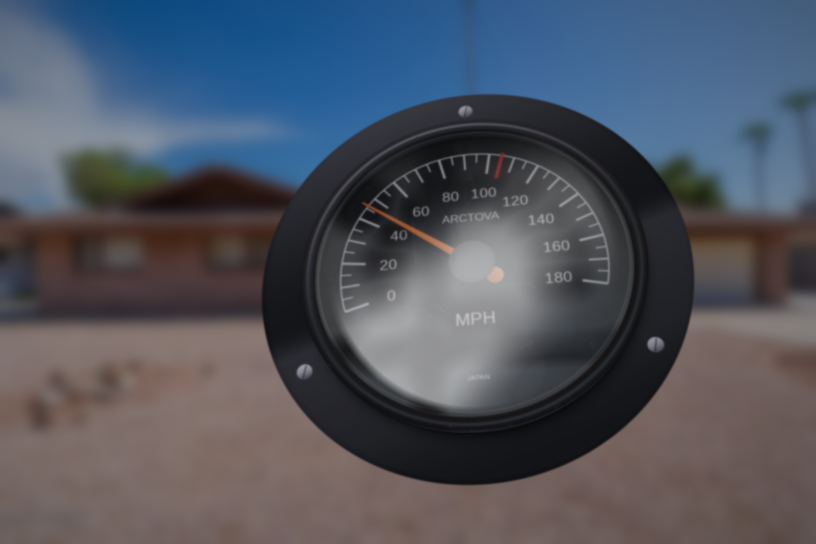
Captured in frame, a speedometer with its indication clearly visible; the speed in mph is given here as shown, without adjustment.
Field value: 45 mph
